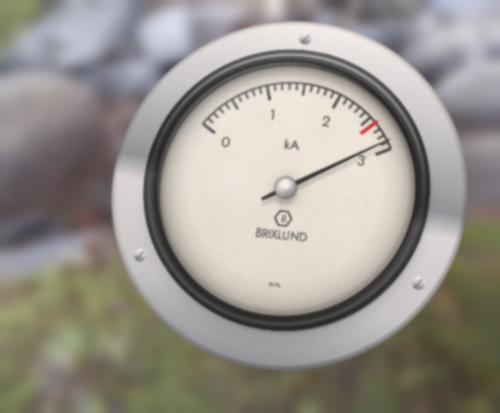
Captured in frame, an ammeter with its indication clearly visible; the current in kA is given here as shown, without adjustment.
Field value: 2.9 kA
